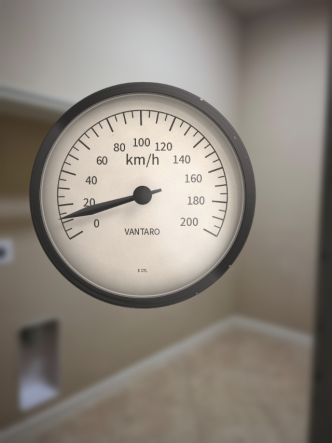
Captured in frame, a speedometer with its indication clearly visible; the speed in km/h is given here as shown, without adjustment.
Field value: 12.5 km/h
